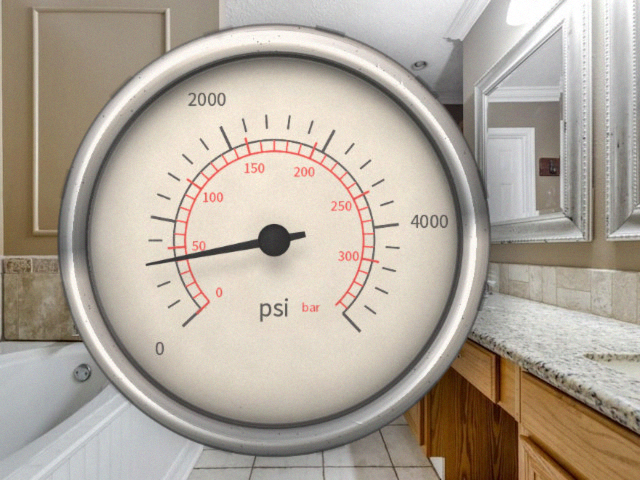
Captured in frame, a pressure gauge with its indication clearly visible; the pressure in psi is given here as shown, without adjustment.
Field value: 600 psi
